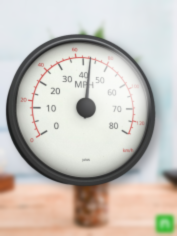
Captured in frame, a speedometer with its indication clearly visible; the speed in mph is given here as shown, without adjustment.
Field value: 42.5 mph
